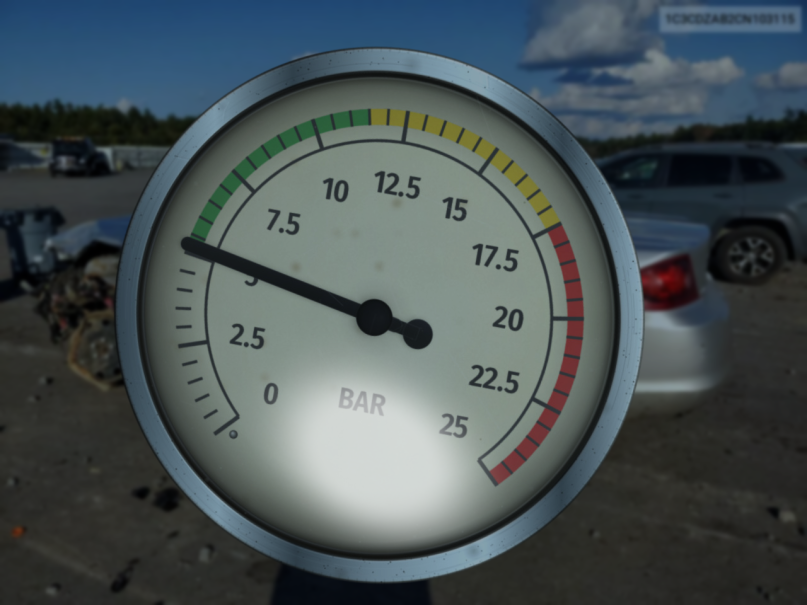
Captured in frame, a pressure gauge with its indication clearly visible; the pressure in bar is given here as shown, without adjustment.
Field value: 5.25 bar
